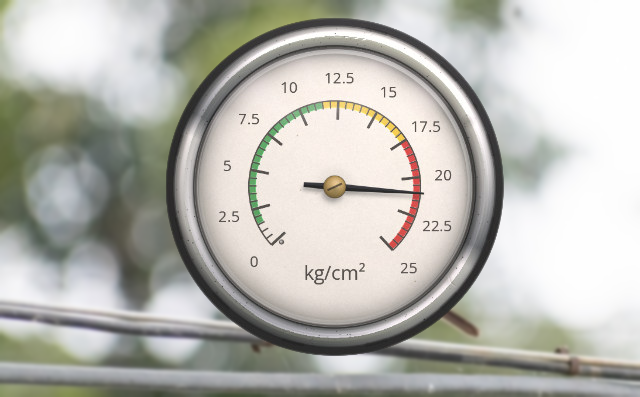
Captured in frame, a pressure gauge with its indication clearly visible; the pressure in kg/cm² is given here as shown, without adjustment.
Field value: 21 kg/cm²
